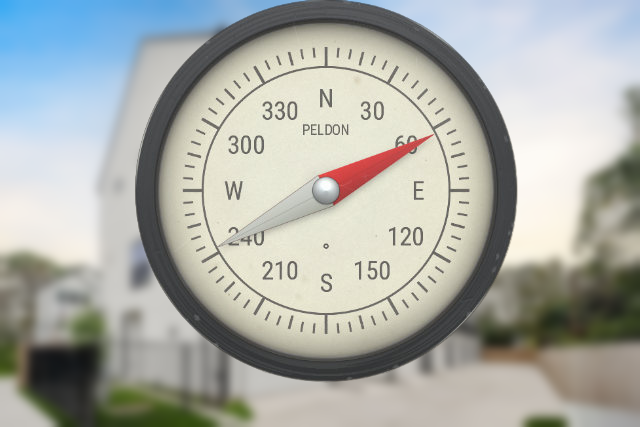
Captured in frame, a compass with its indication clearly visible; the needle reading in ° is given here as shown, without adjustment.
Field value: 62.5 °
